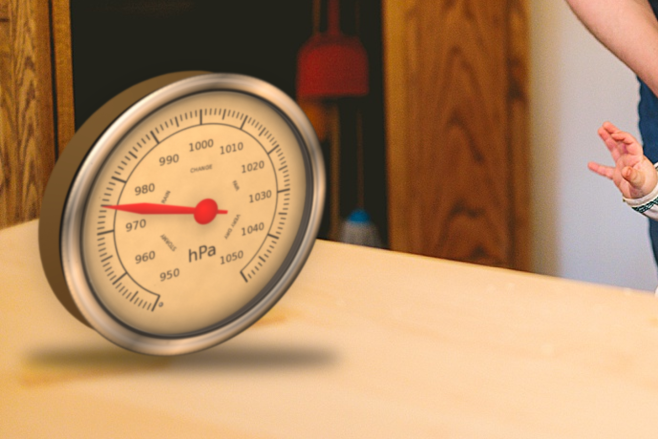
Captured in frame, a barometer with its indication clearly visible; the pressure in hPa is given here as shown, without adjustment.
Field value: 975 hPa
